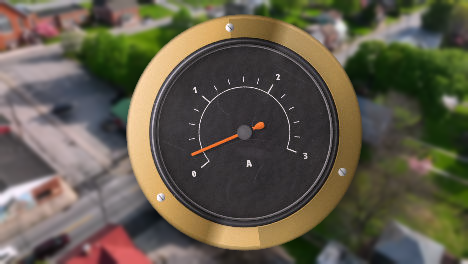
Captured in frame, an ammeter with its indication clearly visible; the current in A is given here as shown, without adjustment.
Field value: 0.2 A
